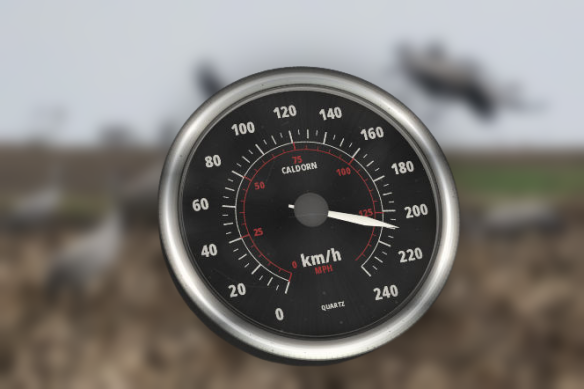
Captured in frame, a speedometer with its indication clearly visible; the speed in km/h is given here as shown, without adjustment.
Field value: 210 km/h
